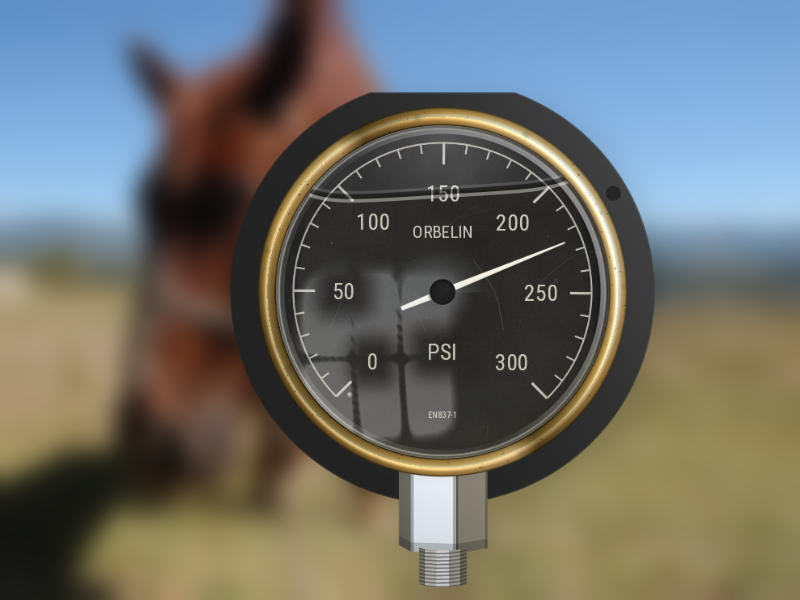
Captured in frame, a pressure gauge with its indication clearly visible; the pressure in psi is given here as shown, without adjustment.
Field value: 225 psi
